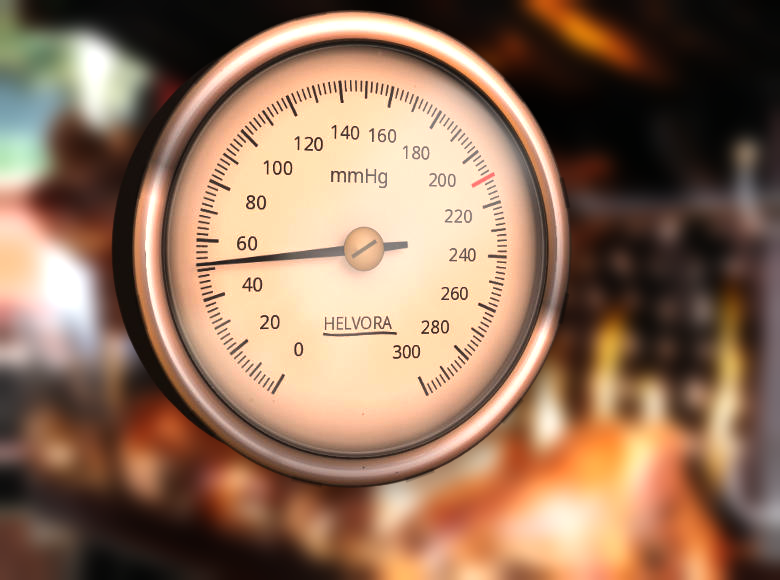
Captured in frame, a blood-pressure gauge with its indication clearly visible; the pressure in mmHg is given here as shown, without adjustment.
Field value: 52 mmHg
